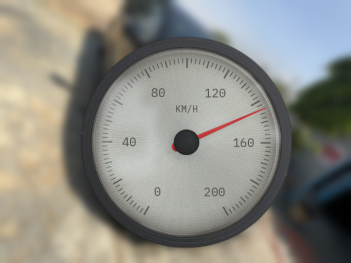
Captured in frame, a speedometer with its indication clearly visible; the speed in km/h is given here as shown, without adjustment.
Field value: 144 km/h
